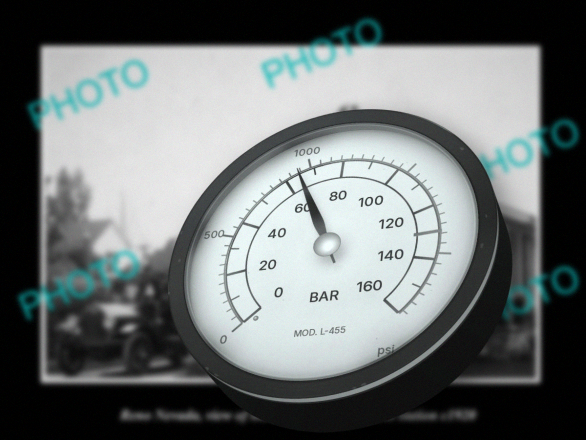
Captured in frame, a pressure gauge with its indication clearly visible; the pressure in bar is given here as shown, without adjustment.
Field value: 65 bar
